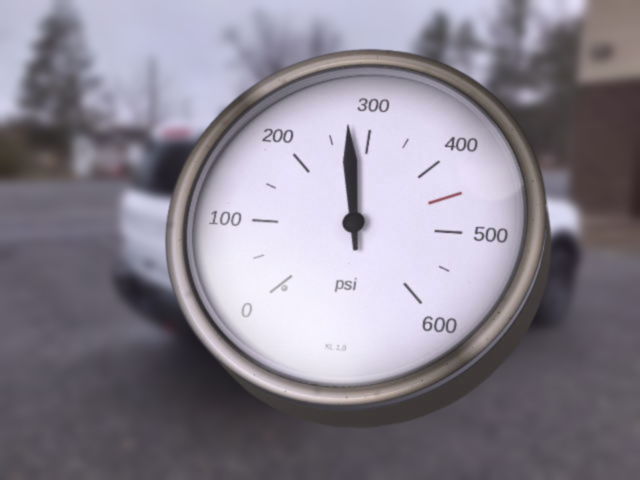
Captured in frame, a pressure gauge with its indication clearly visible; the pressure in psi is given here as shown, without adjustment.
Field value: 275 psi
